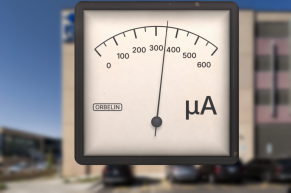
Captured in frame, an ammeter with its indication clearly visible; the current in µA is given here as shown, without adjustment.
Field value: 350 µA
